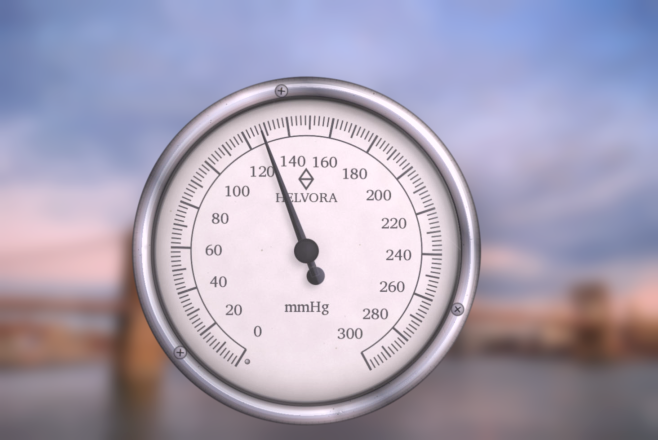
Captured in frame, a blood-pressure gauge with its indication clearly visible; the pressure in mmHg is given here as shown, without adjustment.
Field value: 128 mmHg
